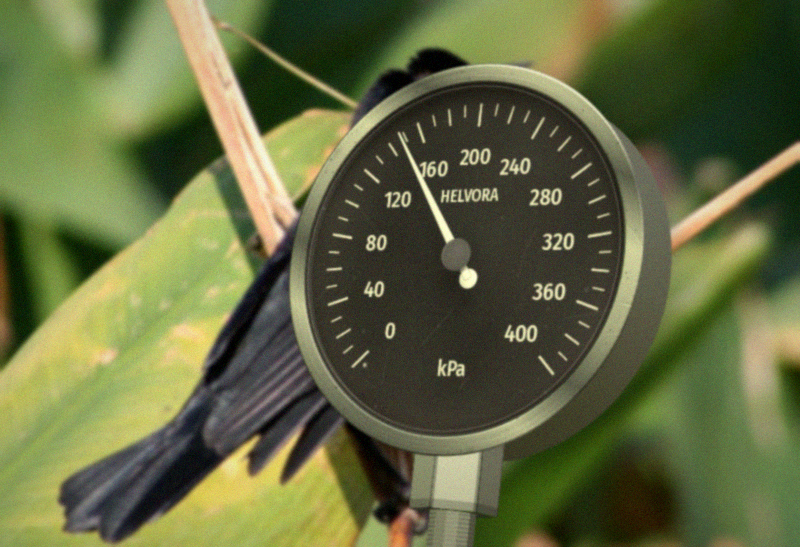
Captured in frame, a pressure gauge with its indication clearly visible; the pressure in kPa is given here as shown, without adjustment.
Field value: 150 kPa
